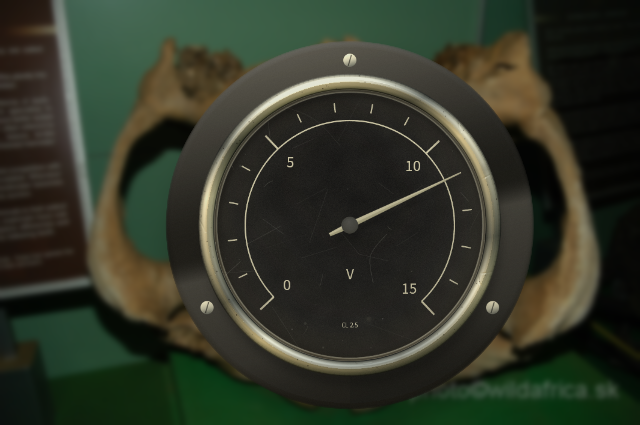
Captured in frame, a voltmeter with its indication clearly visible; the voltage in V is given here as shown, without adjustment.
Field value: 11 V
